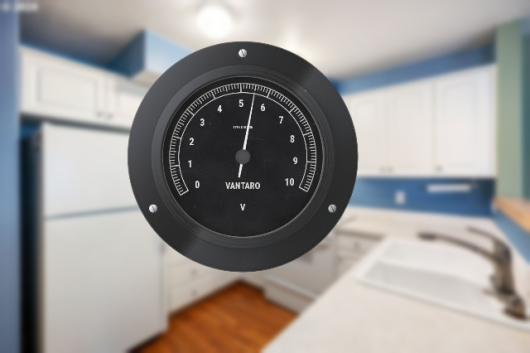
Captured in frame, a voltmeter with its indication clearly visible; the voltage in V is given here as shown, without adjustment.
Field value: 5.5 V
